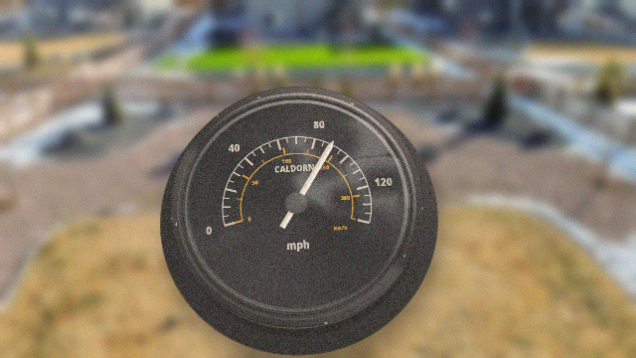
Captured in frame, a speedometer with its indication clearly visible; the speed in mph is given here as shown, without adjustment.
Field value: 90 mph
